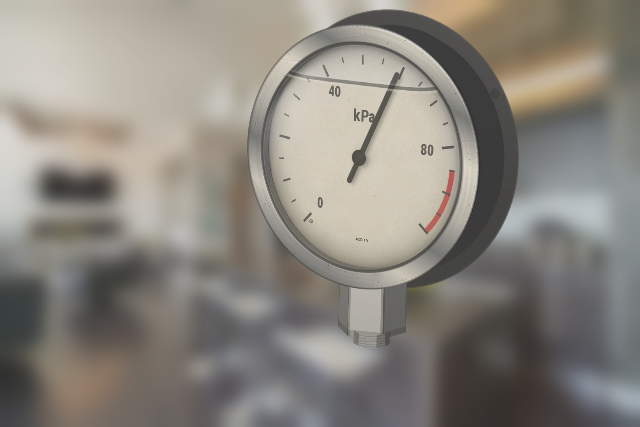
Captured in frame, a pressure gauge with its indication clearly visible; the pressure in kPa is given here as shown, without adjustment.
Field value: 60 kPa
